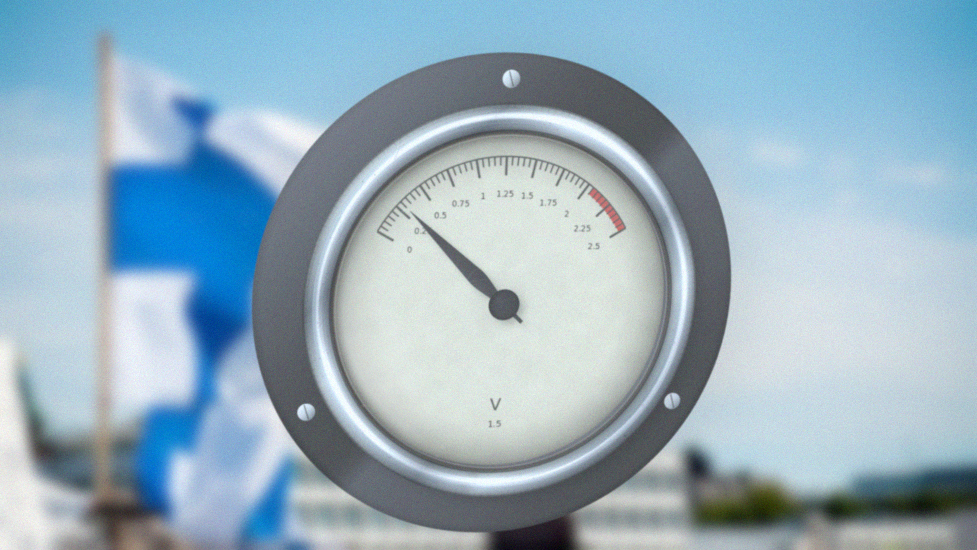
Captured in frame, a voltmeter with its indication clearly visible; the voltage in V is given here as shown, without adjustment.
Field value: 0.3 V
